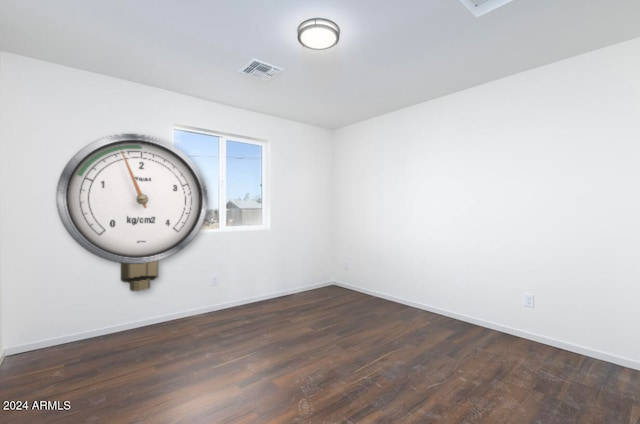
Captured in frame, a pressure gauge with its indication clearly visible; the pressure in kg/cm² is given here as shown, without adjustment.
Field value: 1.7 kg/cm²
